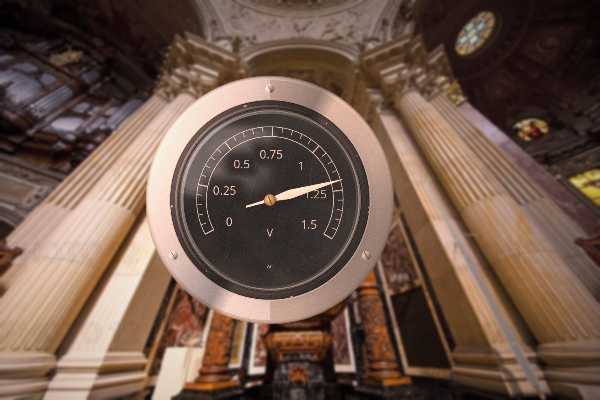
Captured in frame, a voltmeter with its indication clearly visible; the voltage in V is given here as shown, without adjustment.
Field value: 1.2 V
